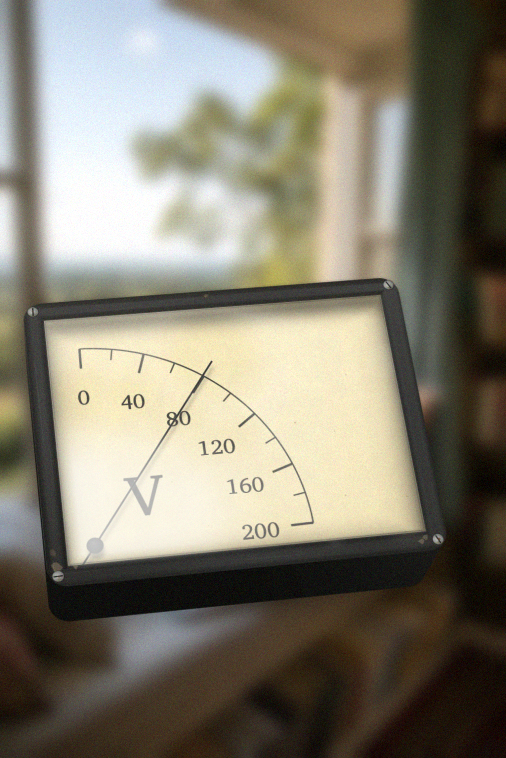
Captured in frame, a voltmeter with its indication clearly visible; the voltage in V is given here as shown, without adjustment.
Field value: 80 V
